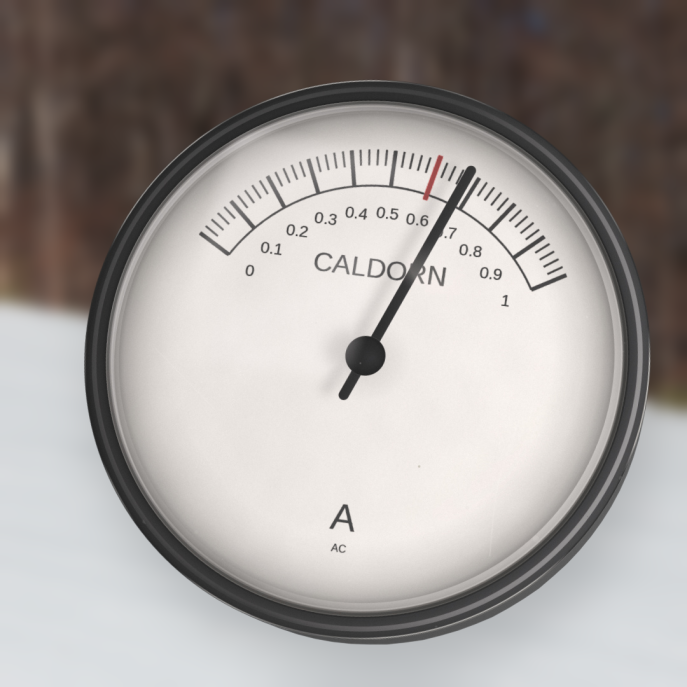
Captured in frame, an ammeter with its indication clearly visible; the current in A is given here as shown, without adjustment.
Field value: 0.68 A
